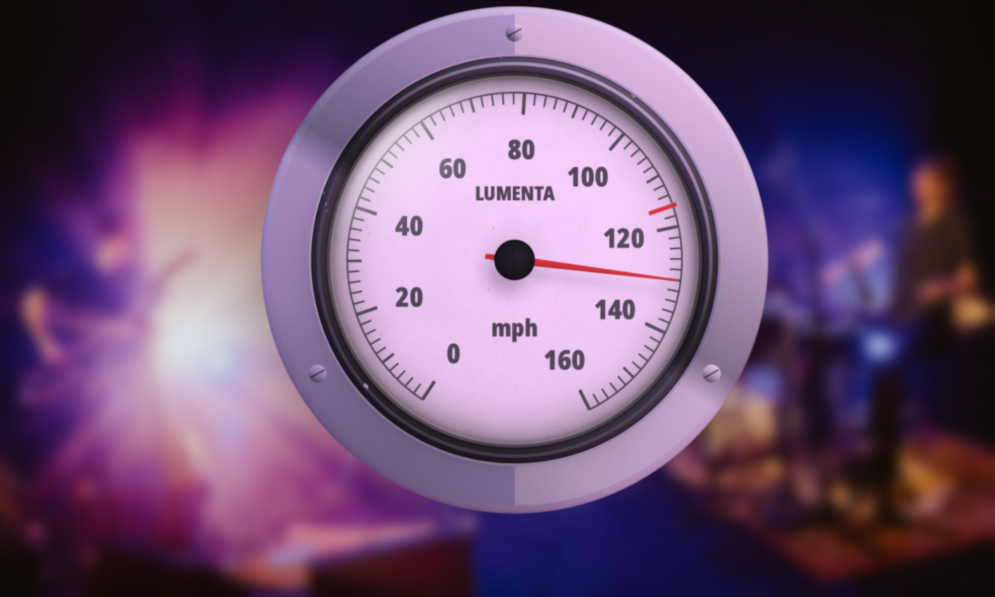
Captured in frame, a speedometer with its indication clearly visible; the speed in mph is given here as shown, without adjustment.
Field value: 130 mph
